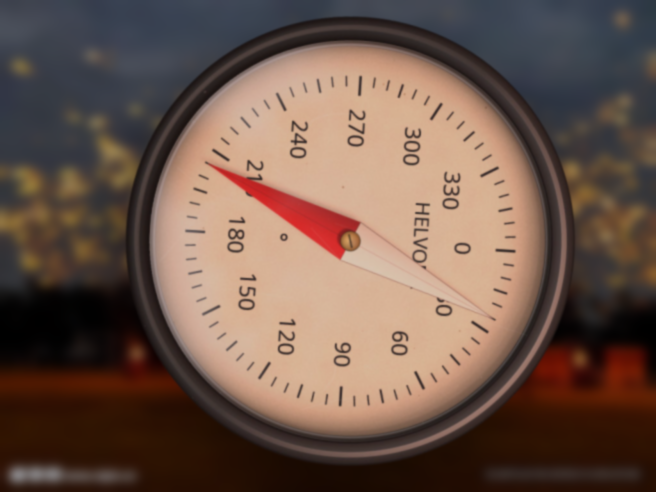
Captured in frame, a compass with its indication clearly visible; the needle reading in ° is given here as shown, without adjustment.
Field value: 205 °
